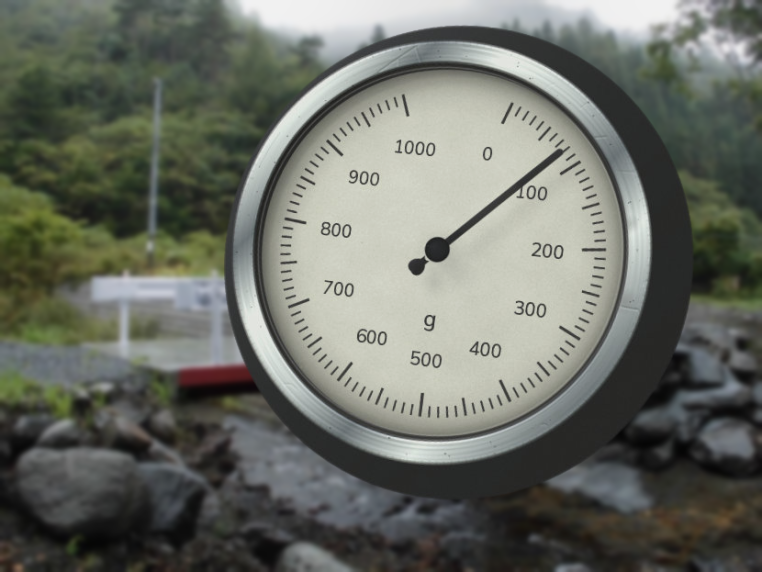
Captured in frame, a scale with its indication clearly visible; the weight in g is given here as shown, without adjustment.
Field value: 80 g
